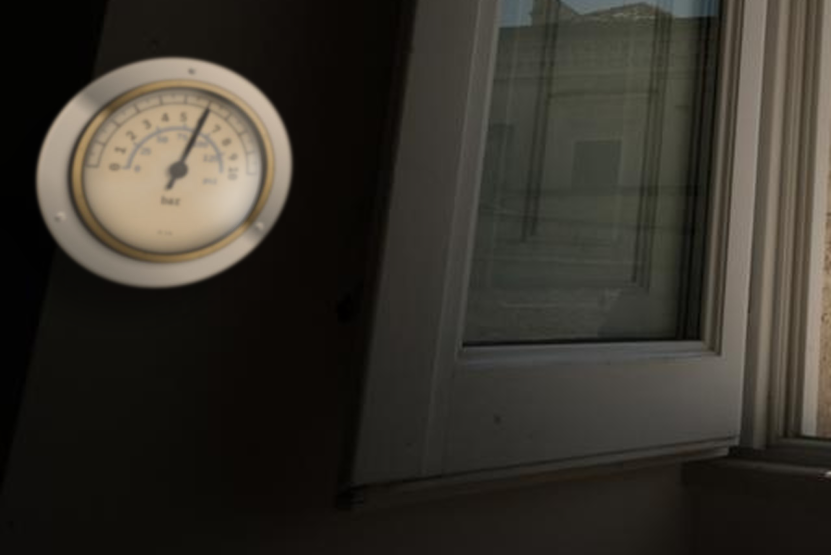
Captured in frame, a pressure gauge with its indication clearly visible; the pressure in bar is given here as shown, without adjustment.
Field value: 6 bar
